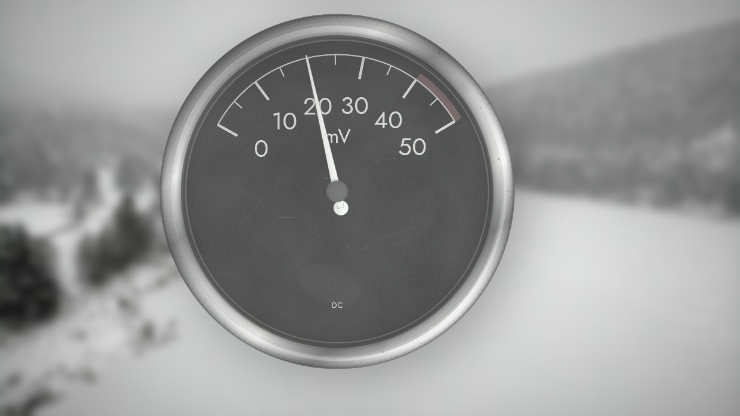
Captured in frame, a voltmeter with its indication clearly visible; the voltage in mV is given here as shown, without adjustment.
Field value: 20 mV
